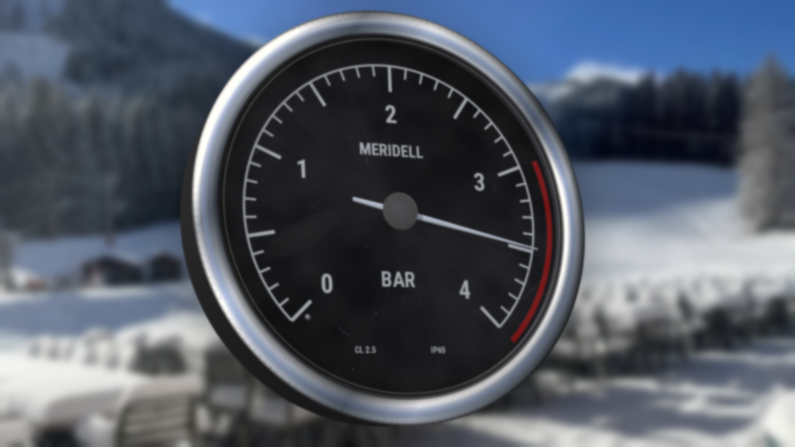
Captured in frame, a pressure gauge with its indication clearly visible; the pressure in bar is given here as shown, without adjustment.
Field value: 3.5 bar
